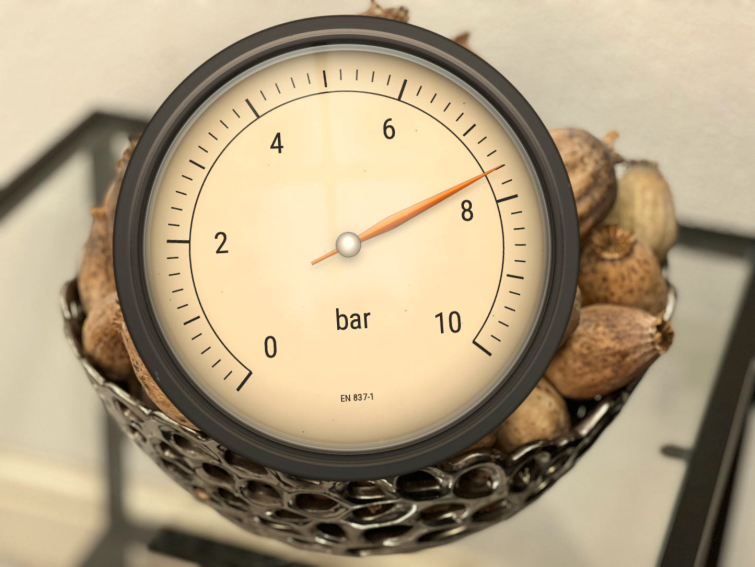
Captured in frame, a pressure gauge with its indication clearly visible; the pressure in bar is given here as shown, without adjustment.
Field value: 7.6 bar
